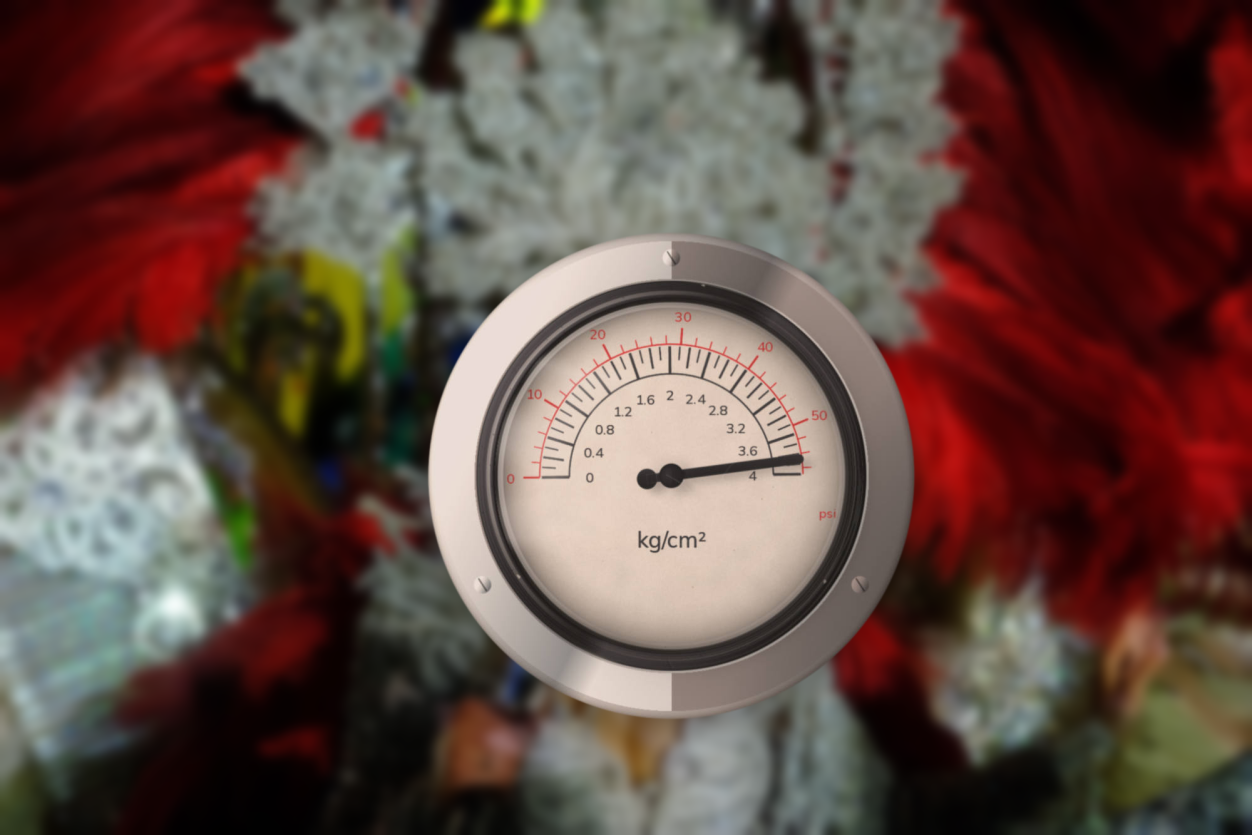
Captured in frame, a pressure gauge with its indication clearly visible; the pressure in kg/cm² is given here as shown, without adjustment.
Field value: 3.85 kg/cm²
